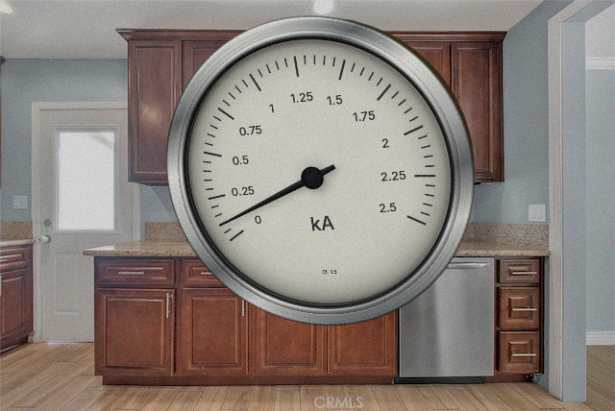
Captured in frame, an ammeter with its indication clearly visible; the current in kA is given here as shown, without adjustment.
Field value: 0.1 kA
